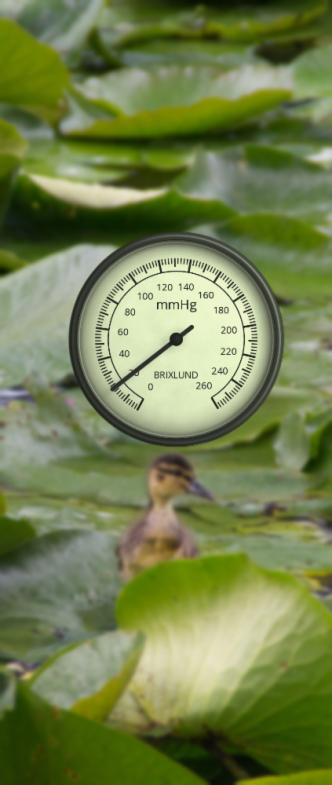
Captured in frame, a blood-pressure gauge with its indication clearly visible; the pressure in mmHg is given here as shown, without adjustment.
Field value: 20 mmHg
